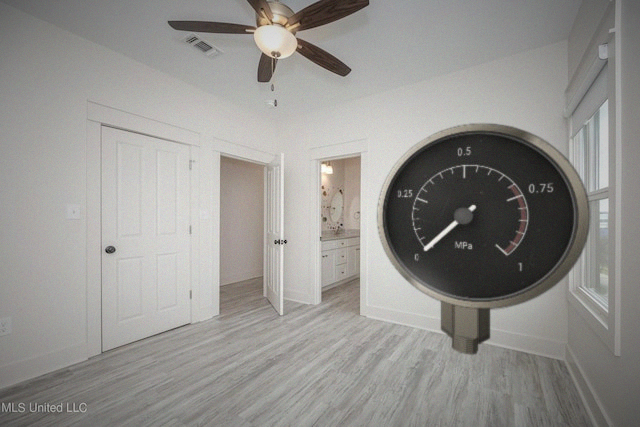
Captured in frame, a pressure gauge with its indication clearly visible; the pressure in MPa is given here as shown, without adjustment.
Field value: 0 MPa
